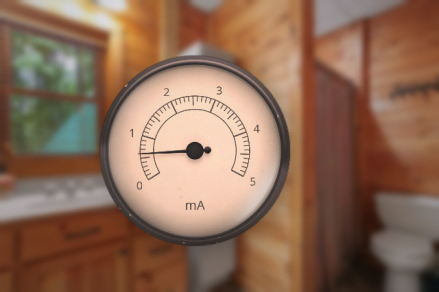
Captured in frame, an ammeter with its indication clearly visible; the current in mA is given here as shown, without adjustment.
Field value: 0.6 mA
